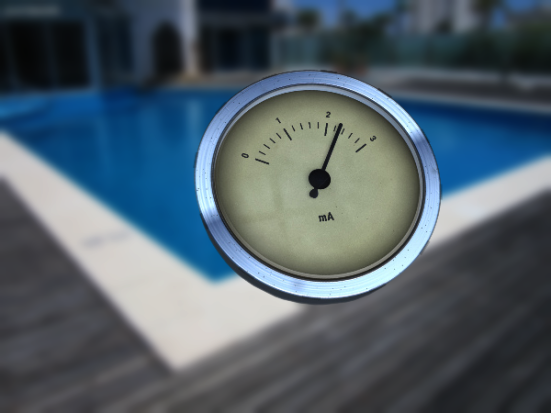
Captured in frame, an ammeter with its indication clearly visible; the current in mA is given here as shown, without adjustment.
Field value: 2.3 mA
